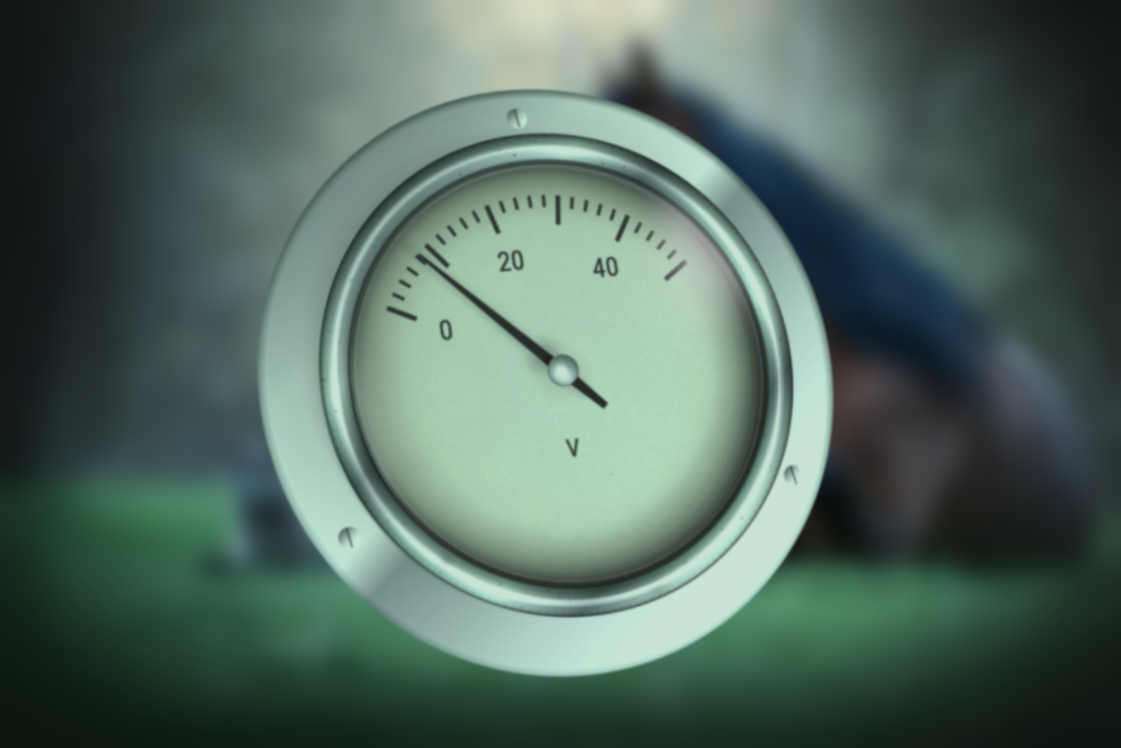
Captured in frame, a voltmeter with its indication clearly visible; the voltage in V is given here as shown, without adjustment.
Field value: 8 V
